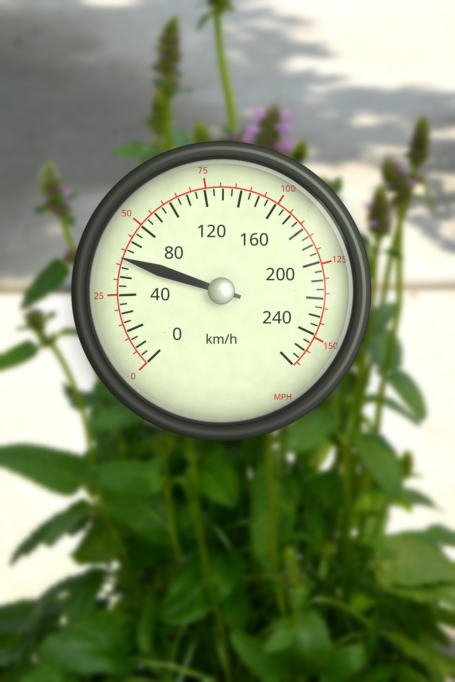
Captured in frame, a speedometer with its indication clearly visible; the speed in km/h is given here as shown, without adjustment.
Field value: 60 km/h
